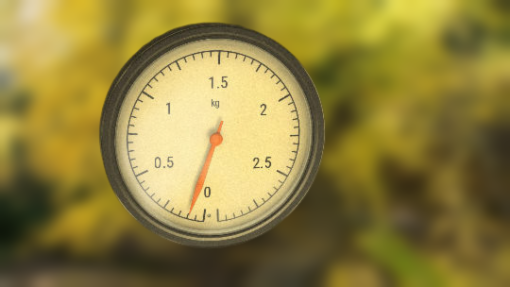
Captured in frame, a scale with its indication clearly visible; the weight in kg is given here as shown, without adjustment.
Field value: 0.1 kg
